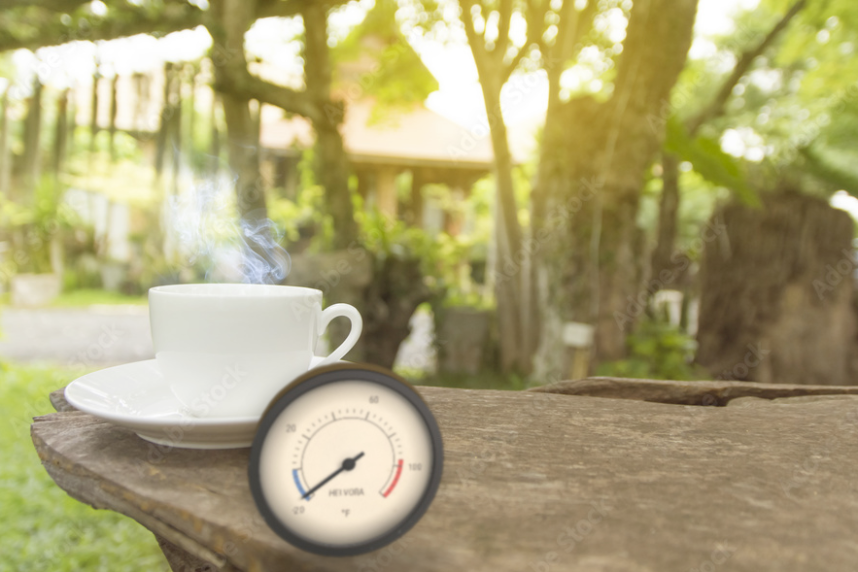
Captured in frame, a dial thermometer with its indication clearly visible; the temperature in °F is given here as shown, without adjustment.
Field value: -16 °F
